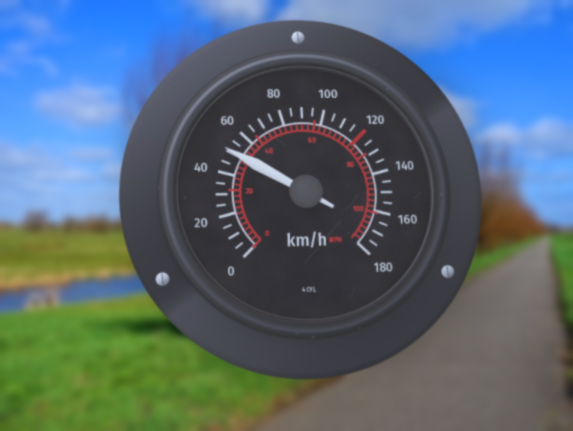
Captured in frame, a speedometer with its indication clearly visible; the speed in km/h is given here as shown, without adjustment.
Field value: 50 km/h
